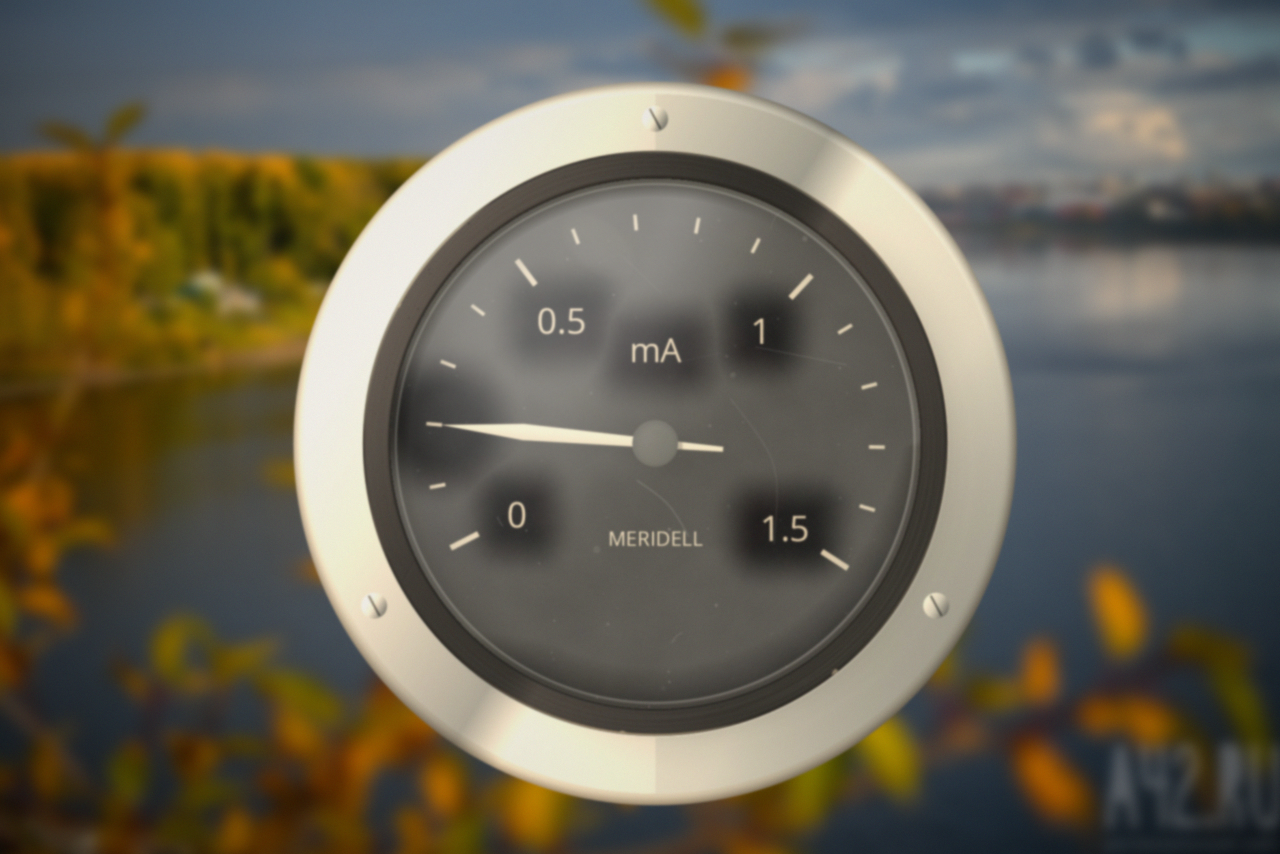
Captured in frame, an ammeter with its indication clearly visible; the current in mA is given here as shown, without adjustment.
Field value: 0.2 mA
